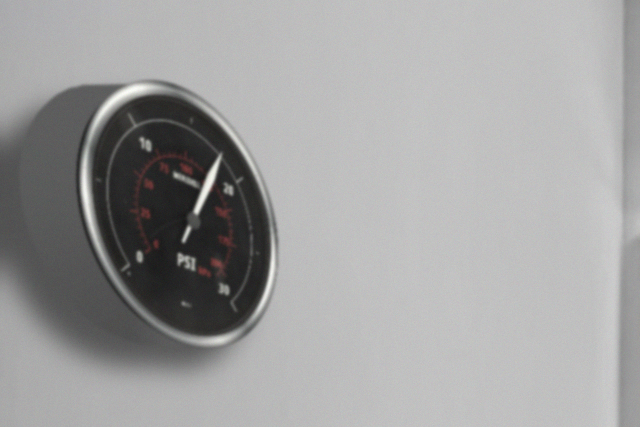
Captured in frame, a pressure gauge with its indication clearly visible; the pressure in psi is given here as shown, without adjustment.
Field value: 17.5 psi
